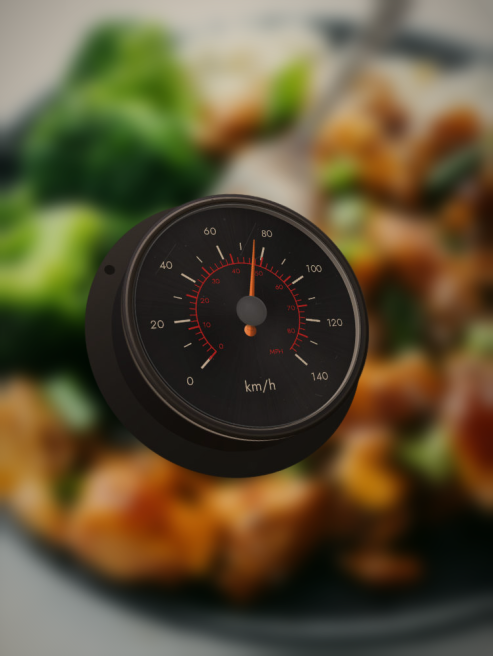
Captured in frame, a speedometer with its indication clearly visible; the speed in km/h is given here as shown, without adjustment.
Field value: 75 km/h
